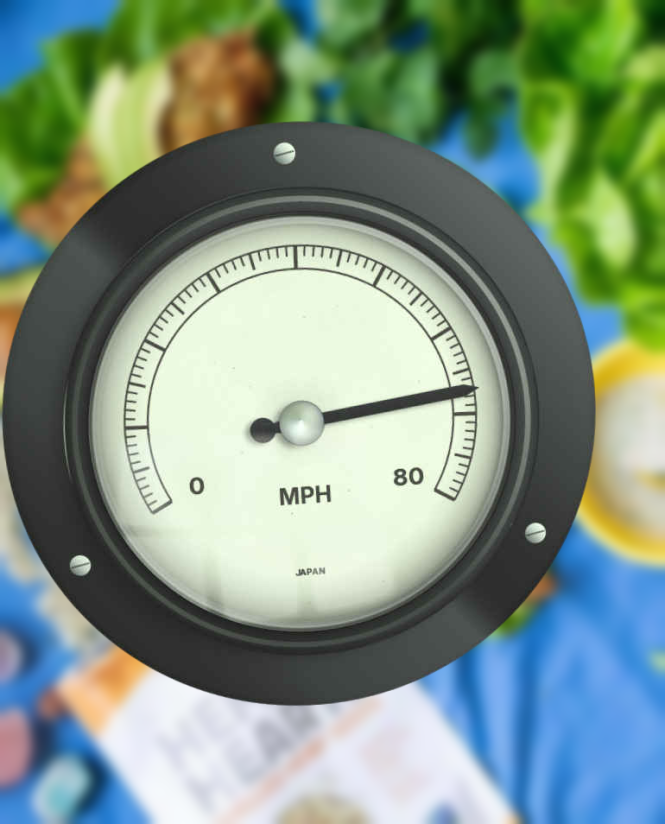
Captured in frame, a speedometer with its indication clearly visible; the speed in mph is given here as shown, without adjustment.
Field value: 67 mph
